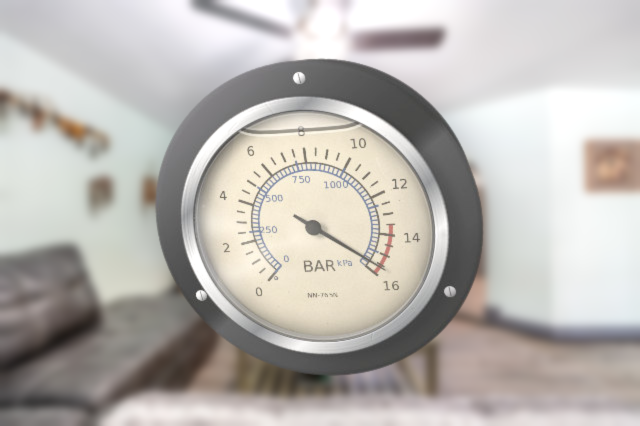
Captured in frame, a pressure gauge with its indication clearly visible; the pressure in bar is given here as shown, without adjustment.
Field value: 15.5 bar
